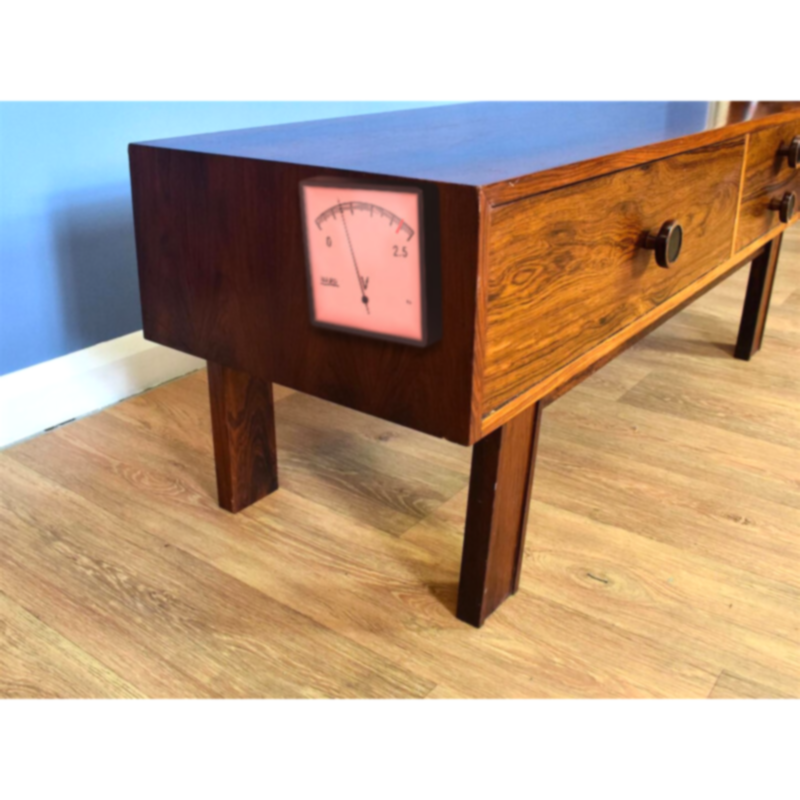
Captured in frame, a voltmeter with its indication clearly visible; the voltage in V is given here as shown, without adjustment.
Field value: 0.75 V
